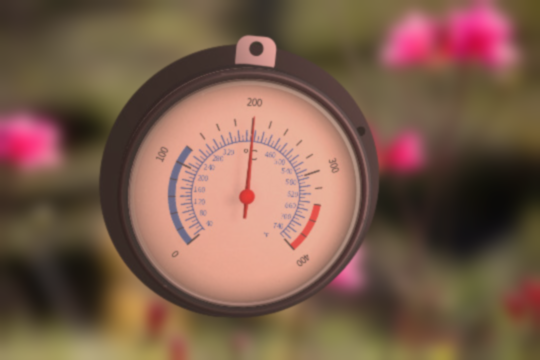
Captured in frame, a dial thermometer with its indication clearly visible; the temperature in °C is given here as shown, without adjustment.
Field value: 200 °C
